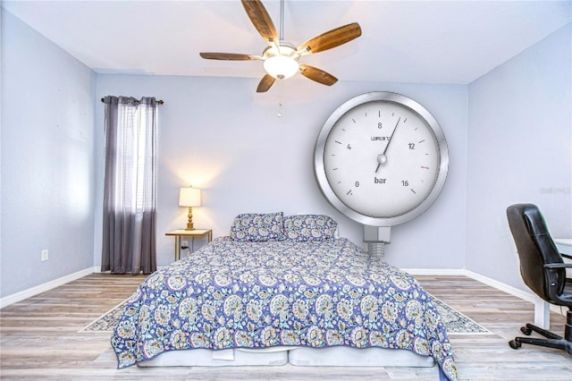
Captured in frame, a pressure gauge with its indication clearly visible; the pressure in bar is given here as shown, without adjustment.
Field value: 9.5 bar
